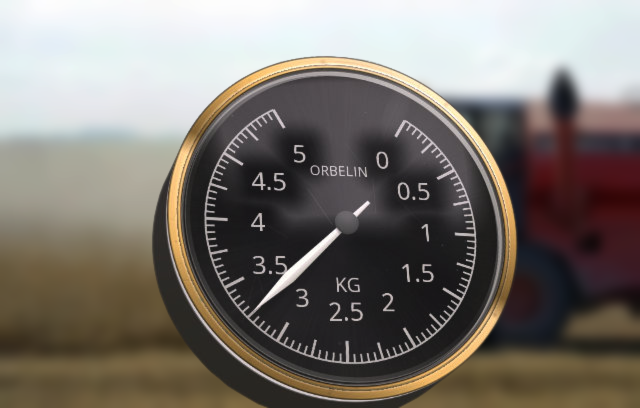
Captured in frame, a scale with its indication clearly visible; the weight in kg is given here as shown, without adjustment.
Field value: 3.25 kg
